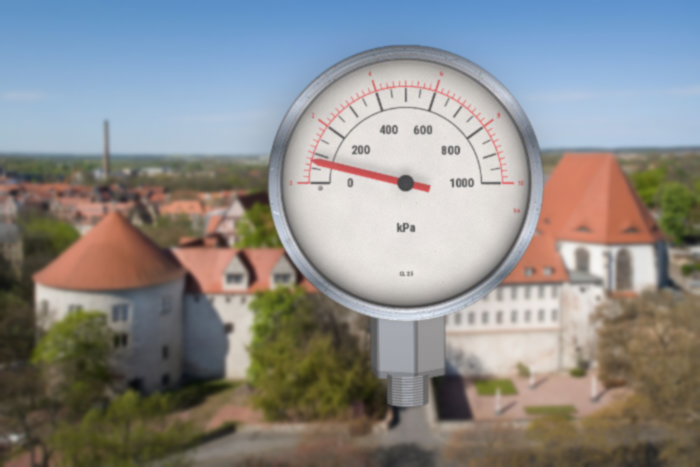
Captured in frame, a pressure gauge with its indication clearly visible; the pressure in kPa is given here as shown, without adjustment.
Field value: 75 kPa
